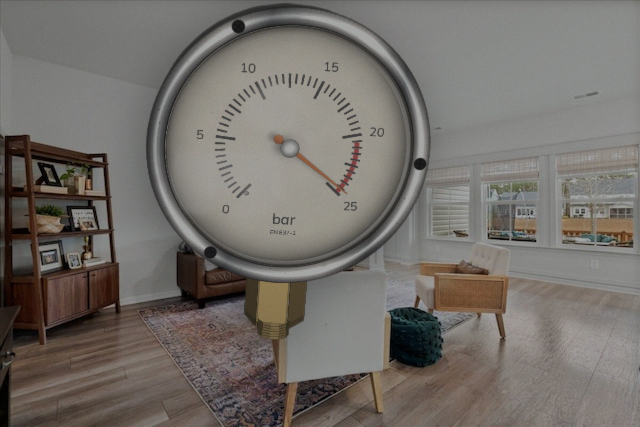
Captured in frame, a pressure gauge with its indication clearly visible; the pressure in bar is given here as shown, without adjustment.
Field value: 24.5 bar
